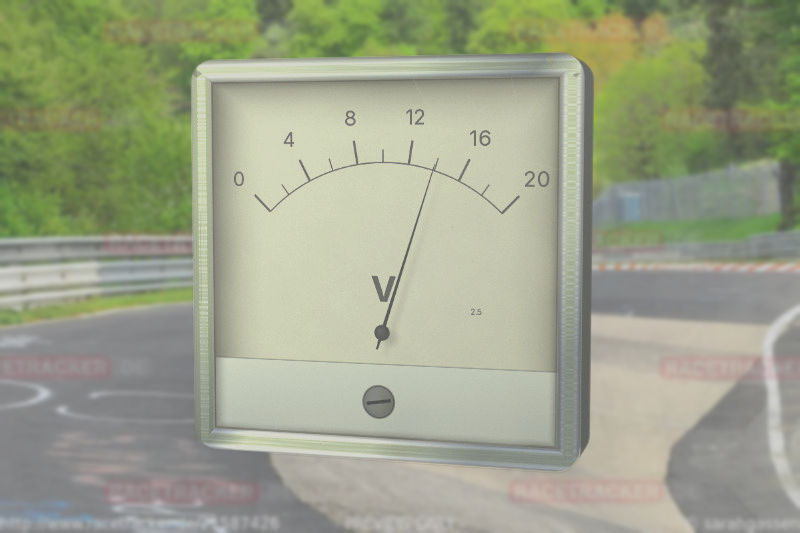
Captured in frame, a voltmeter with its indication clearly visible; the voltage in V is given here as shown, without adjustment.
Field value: 14 V
